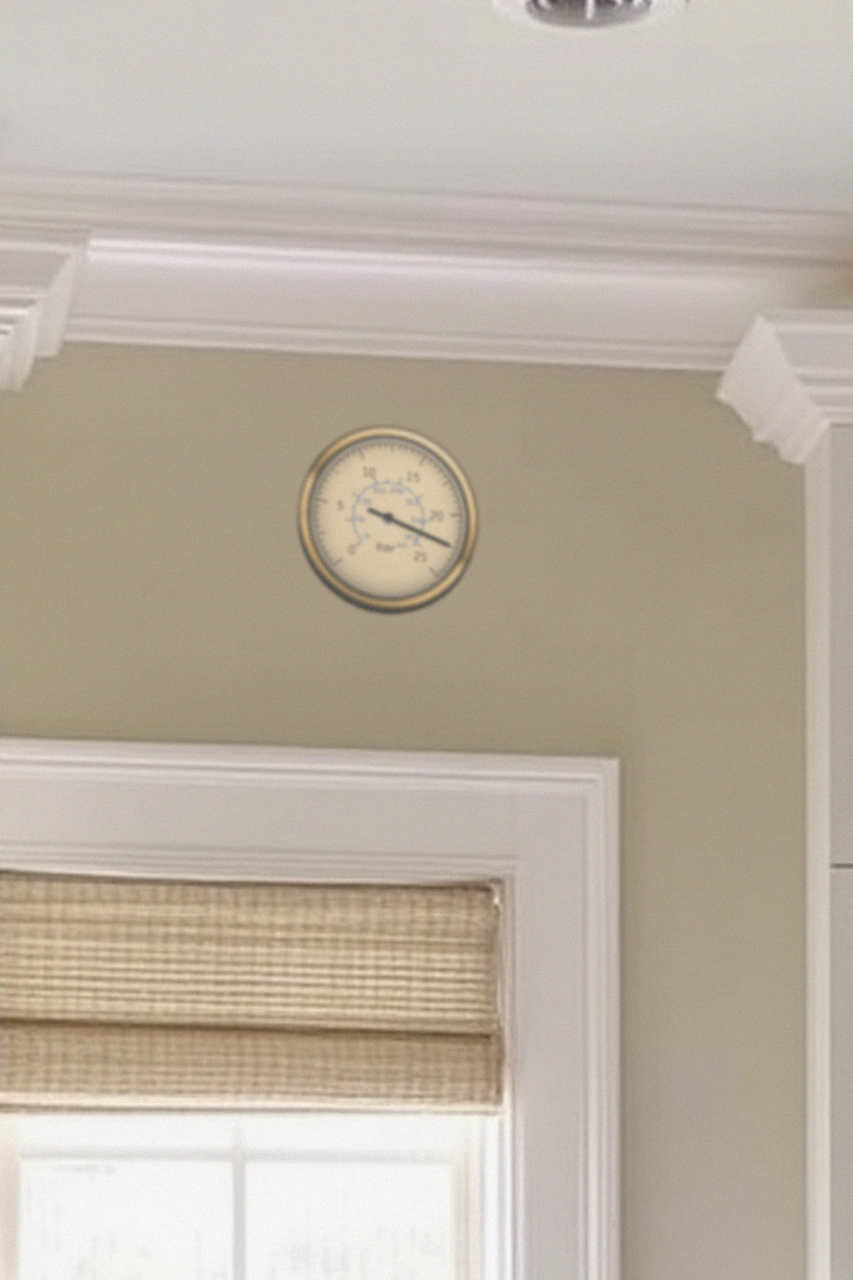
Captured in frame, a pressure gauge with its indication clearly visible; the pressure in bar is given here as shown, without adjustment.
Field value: 22.5 bar
